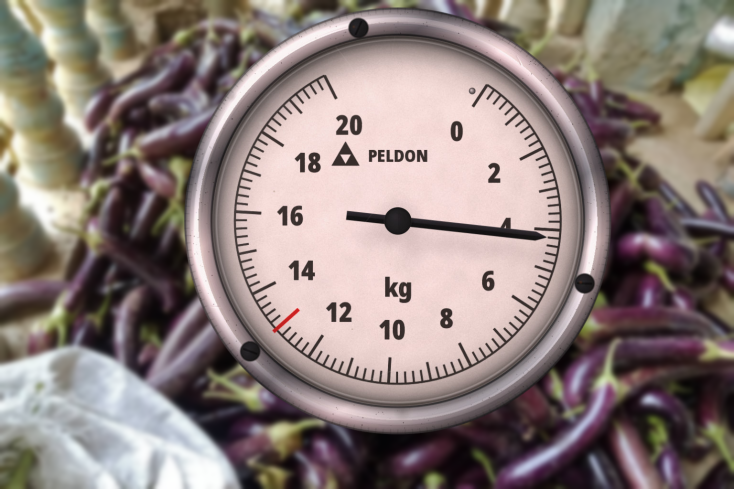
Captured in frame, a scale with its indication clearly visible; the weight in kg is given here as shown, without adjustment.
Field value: 4.2 kg
